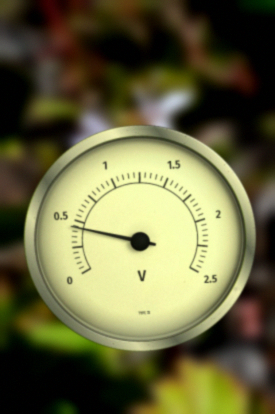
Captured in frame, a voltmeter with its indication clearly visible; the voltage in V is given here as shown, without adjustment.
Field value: 0.45 V
